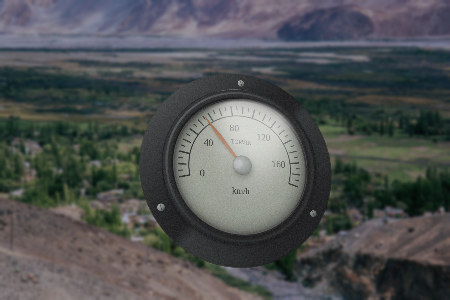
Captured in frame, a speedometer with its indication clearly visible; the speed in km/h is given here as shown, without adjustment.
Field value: 55 km/h
